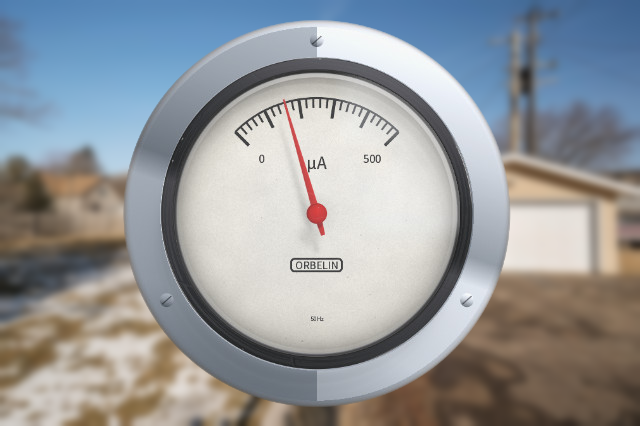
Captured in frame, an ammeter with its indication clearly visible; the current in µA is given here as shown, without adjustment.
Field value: 160 µA
